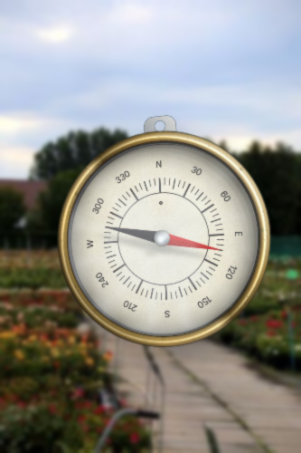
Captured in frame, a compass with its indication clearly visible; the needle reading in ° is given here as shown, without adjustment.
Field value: 105 °
